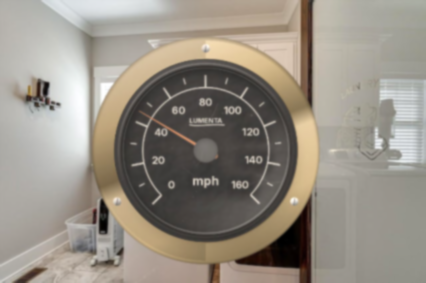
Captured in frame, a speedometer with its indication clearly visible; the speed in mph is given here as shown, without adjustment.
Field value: 45 mph
